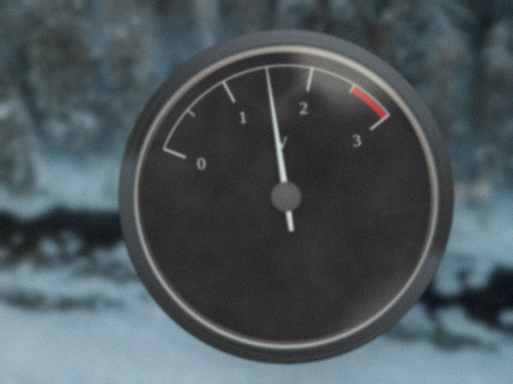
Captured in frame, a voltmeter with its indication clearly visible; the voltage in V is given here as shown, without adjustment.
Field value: 1.5 V
